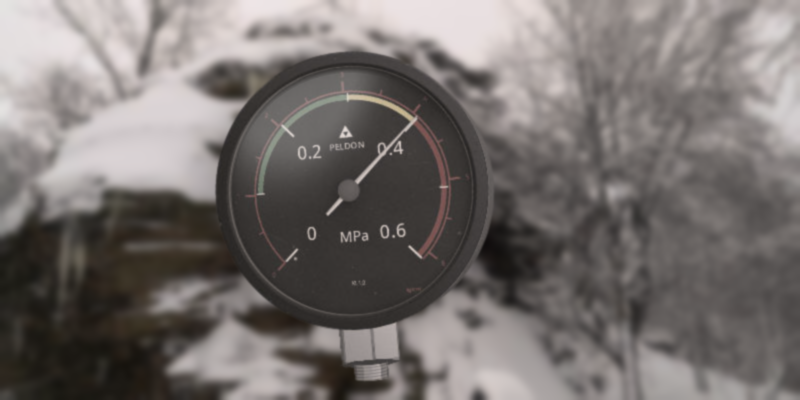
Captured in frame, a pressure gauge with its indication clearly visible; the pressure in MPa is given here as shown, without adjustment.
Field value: 0.4 MPa
